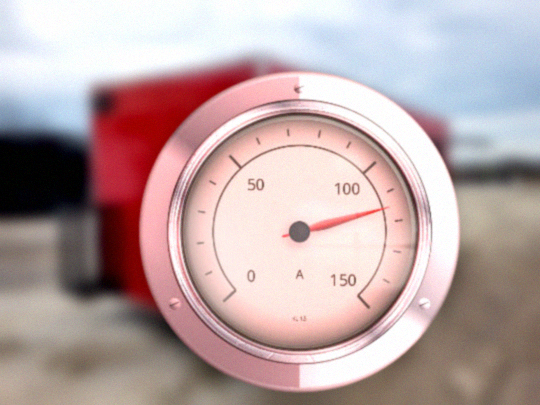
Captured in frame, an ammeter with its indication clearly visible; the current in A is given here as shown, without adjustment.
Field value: 115 A
